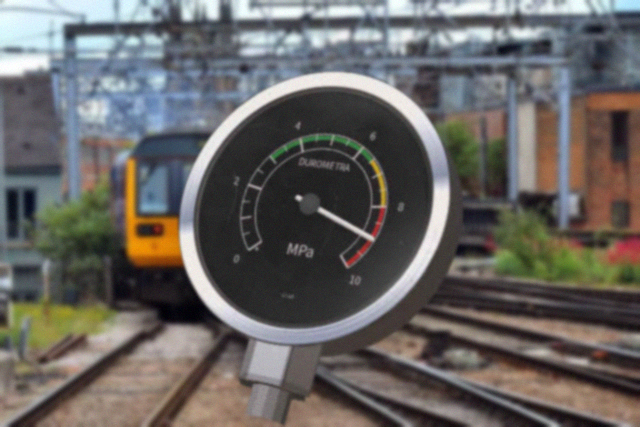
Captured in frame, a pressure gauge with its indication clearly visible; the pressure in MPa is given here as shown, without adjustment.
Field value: 9 MPa
